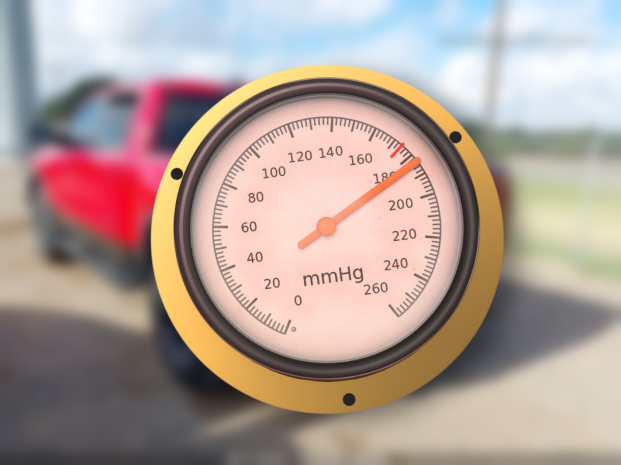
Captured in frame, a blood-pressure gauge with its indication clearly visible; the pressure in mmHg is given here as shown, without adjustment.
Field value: 184 mmHg
